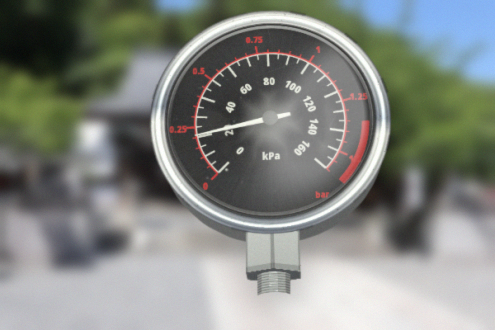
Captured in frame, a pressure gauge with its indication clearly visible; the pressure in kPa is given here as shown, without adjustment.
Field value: 20 kPa
